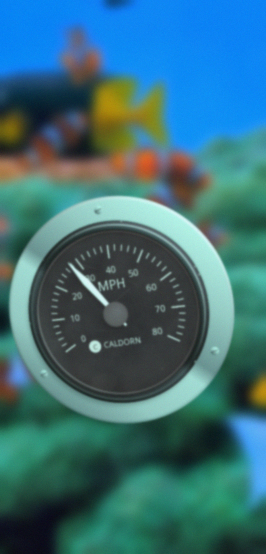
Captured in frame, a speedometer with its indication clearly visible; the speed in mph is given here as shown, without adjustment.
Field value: 28 mph
